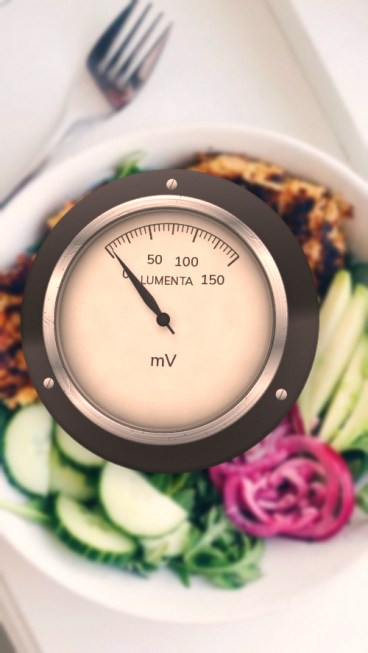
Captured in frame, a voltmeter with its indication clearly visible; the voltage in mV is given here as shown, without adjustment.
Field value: 5 mV
